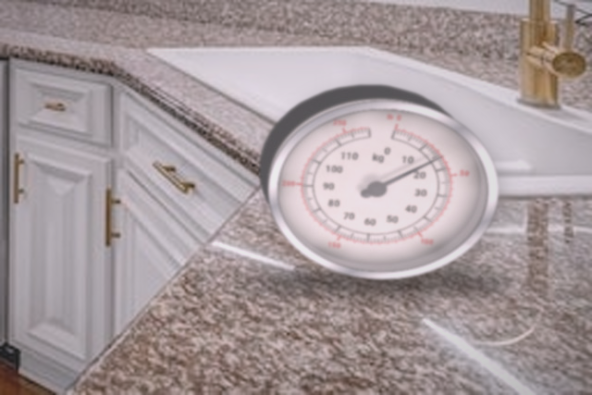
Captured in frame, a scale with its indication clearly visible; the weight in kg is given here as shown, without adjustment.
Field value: 15 kg
